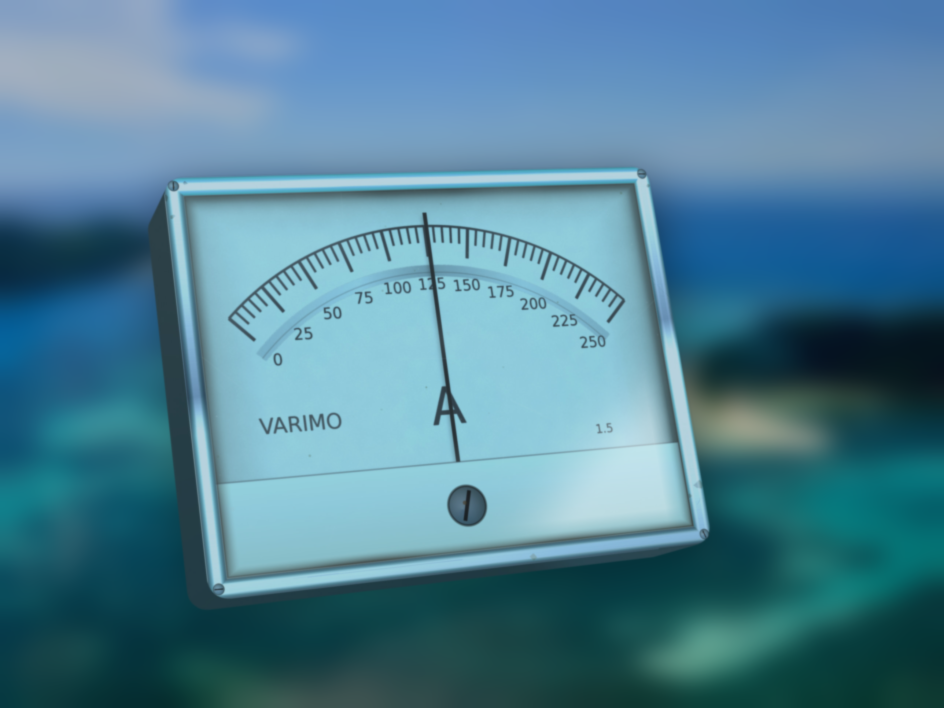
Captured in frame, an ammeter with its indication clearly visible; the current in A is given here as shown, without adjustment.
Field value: 125 A
